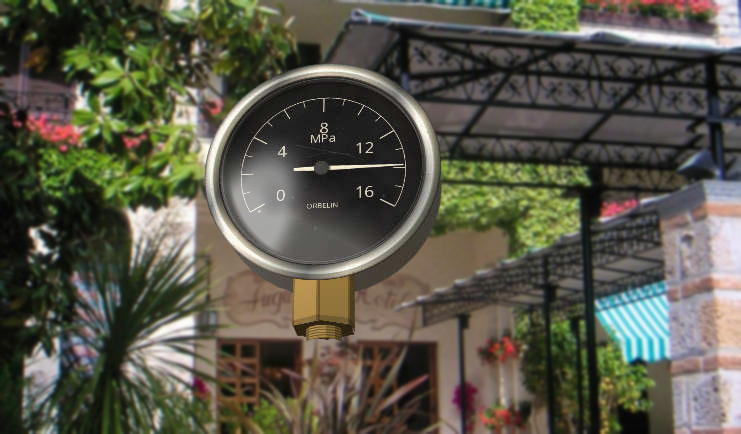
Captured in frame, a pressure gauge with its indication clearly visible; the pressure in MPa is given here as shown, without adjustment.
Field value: 14 MPa
